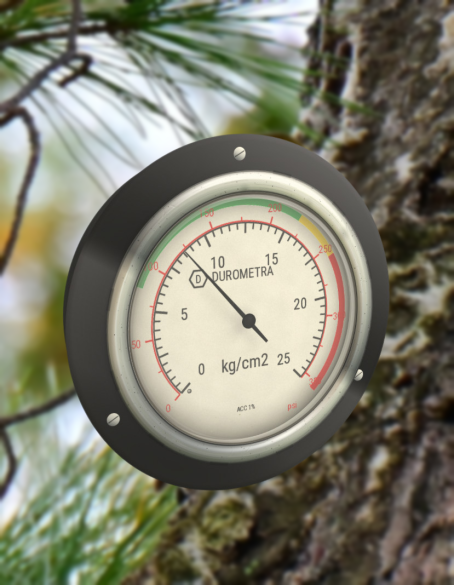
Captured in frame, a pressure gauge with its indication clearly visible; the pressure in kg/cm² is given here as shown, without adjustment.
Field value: 8.5 kg/cm²
